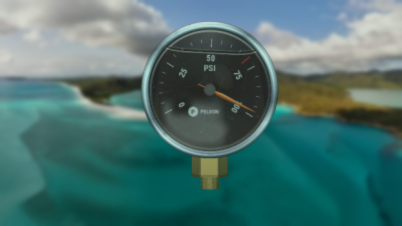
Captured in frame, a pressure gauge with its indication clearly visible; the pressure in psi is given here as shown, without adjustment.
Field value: 97.5 psi
